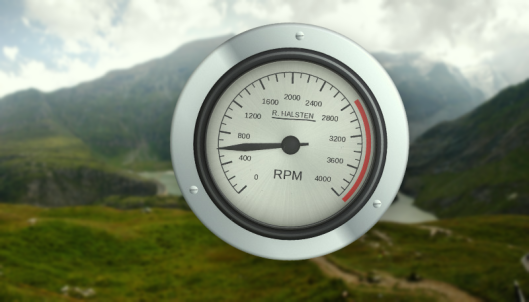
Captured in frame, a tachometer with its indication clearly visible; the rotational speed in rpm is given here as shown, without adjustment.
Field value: 600 rpm
